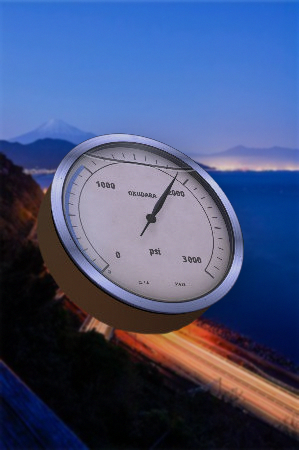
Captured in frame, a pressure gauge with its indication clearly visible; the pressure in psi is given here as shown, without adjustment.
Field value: 1900 psi
